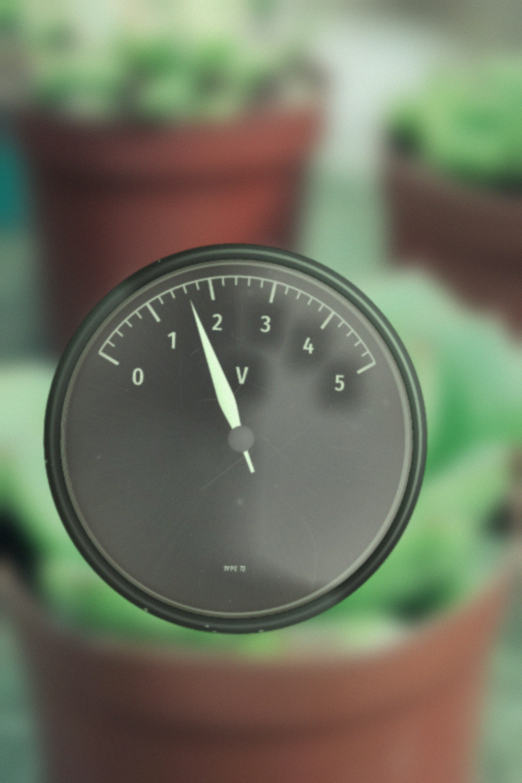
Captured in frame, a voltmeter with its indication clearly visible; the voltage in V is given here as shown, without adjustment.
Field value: 1.6 V
